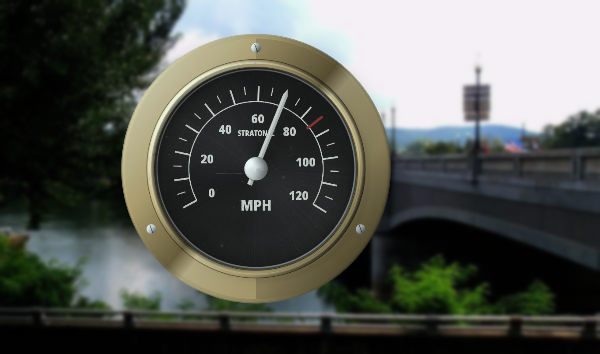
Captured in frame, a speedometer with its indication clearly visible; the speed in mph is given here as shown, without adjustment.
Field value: 70 mph
